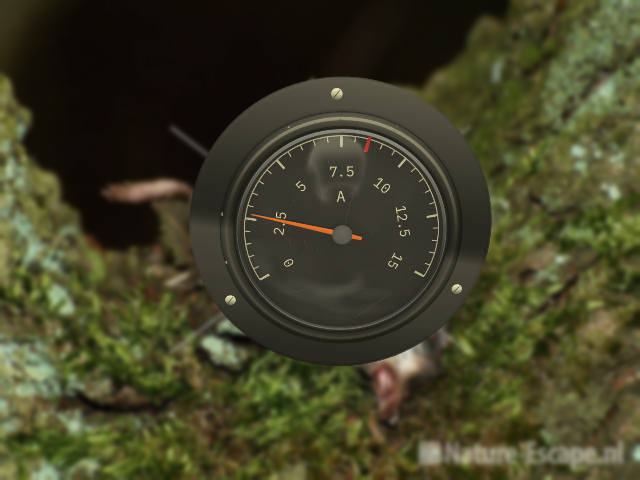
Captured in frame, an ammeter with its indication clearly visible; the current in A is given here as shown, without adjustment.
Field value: 2.75 A
